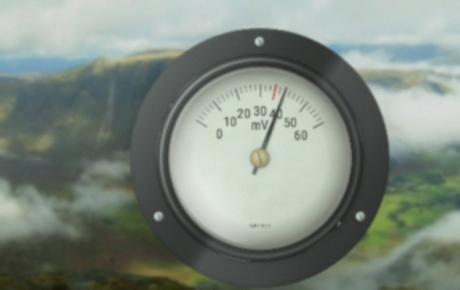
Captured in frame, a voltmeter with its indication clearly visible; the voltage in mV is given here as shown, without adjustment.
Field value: 40 mV
